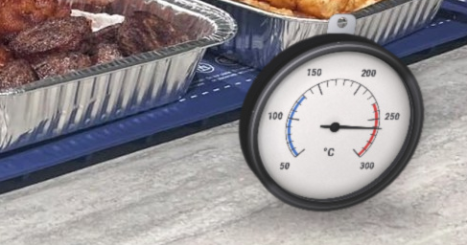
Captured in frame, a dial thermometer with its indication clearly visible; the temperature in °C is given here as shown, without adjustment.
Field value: 260 °C
